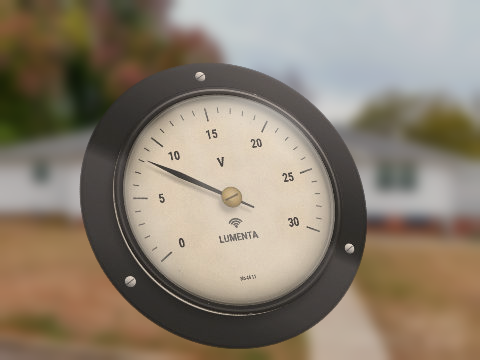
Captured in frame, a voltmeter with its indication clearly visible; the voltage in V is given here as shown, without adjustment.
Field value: 8 V
